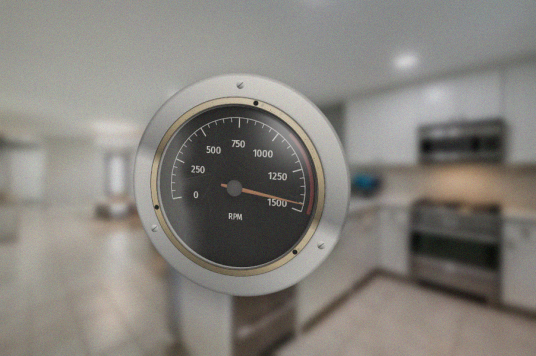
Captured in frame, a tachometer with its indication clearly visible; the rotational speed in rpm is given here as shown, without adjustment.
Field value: 1450 rpm
